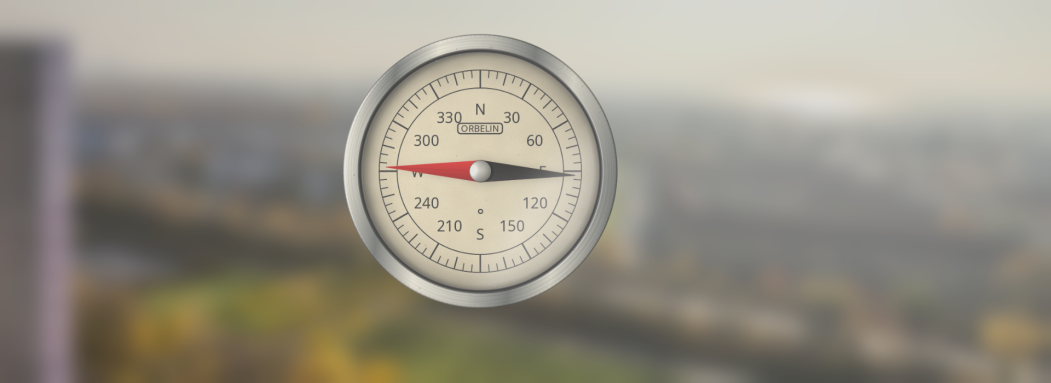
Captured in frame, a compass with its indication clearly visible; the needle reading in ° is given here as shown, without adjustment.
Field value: 272.5 °
